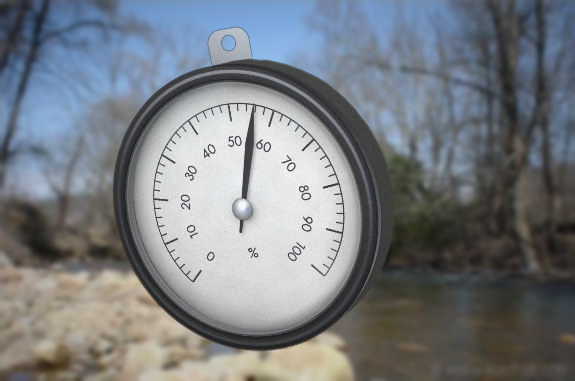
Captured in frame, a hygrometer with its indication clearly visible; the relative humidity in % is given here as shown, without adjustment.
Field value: 56 %
